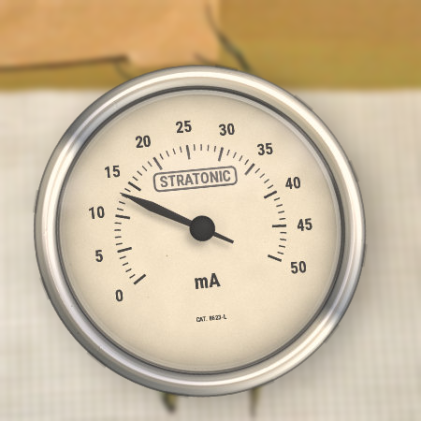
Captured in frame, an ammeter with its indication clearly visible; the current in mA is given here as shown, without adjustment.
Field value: 13 mA
